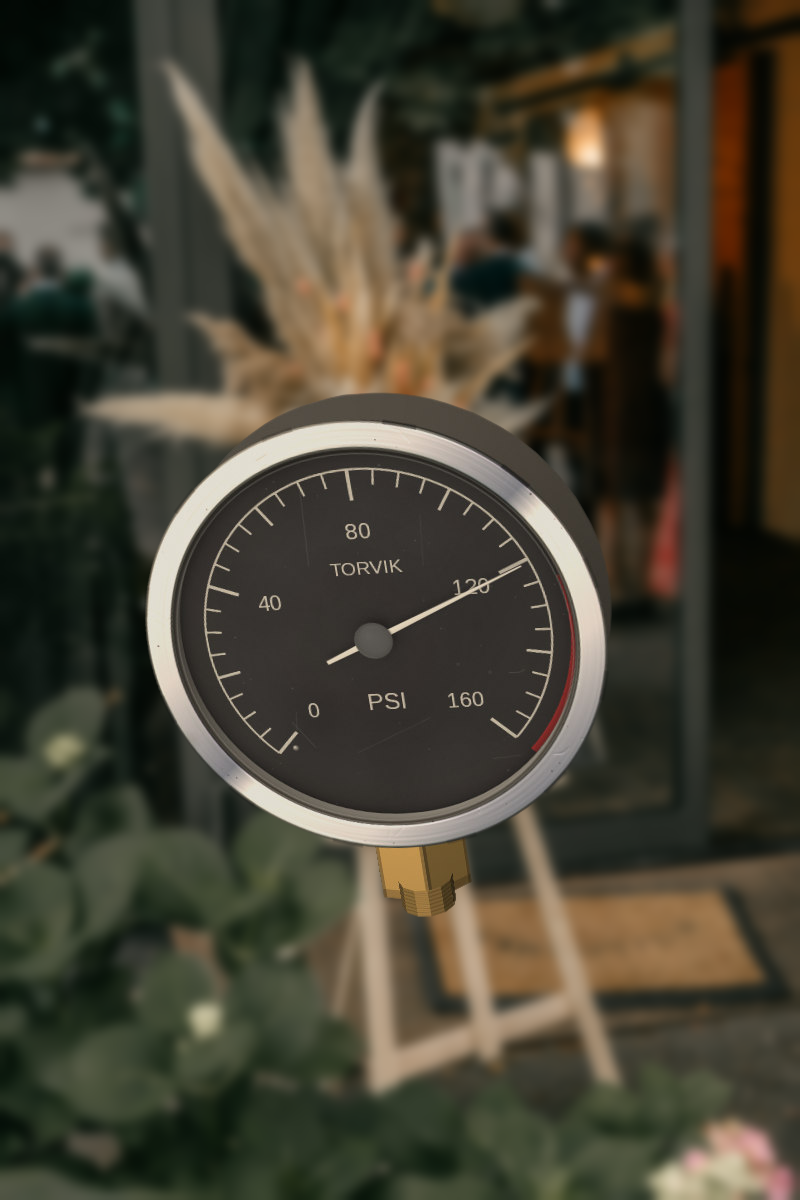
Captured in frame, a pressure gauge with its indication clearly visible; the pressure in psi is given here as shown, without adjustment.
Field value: 120 psi
